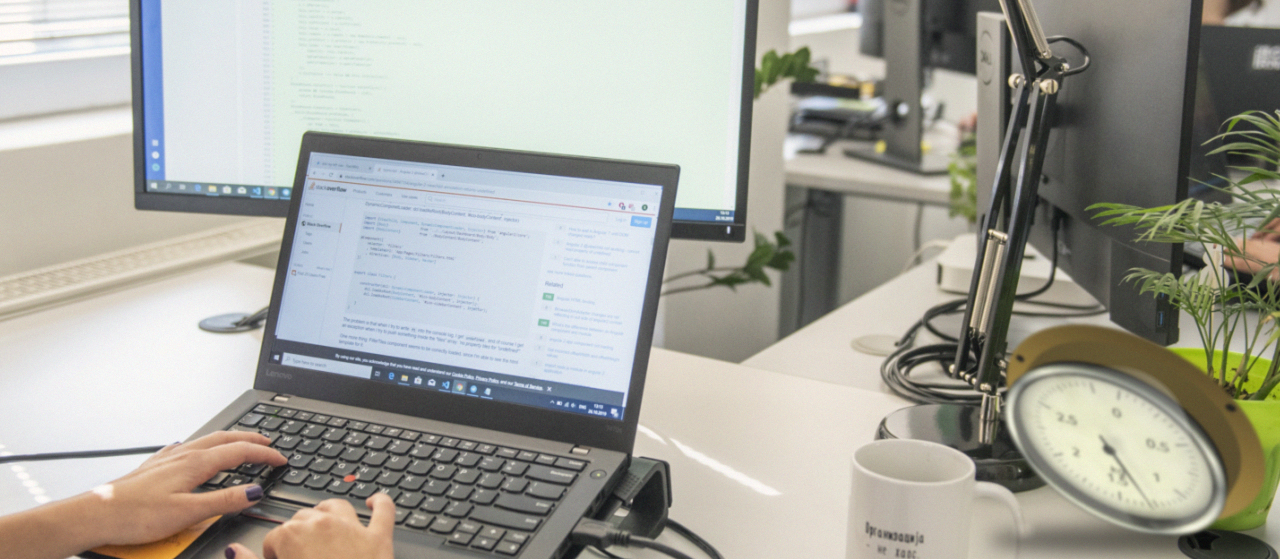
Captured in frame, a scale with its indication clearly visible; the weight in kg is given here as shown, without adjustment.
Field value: 1.25 kg
